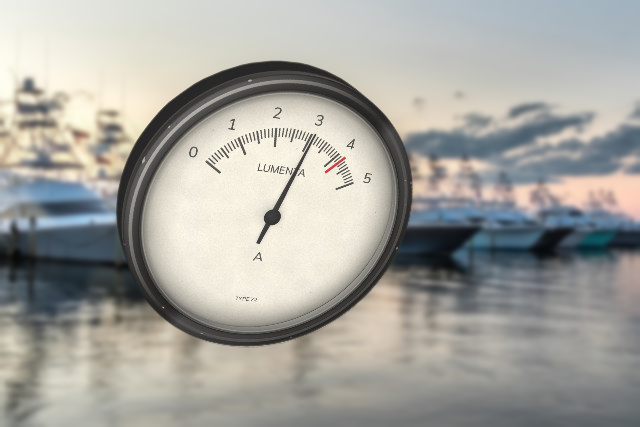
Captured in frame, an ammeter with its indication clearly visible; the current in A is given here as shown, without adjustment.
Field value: 3 A
